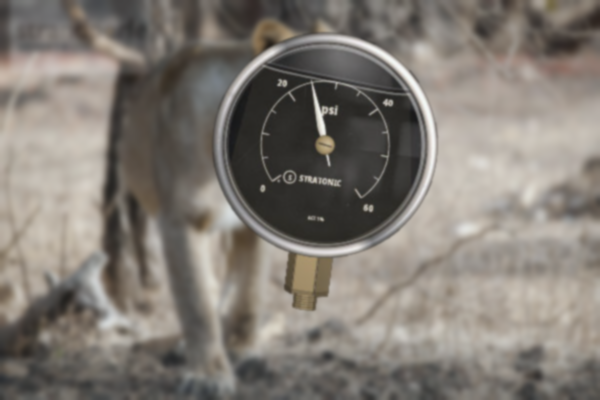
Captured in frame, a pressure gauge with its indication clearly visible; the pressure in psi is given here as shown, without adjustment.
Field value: 25 psi
